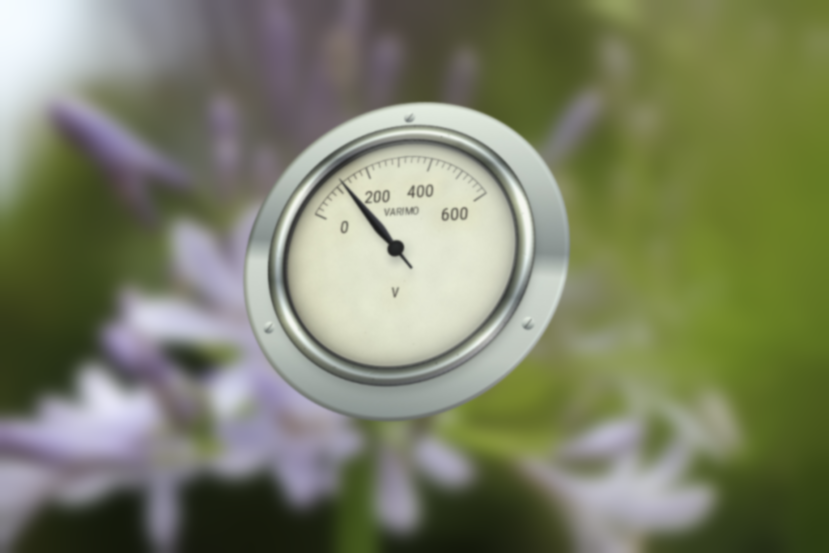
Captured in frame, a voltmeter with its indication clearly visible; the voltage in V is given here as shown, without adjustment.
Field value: 120 V
